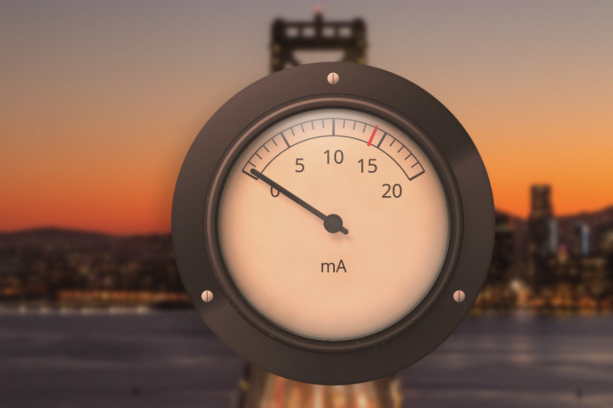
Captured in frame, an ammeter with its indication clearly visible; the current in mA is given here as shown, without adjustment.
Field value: 0.5 mA
